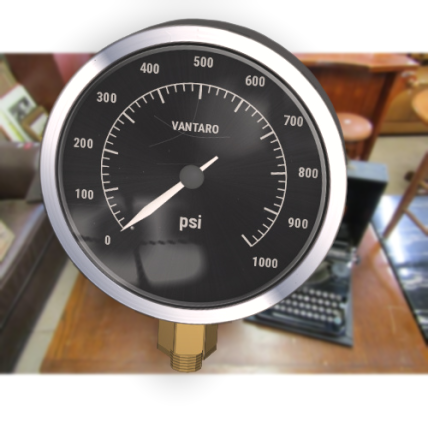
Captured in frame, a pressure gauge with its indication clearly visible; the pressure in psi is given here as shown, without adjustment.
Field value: 0 psi
